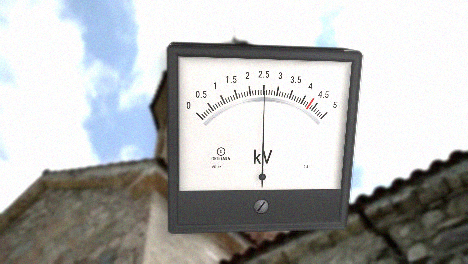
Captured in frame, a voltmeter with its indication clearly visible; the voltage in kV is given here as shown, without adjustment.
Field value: 2.5 kV
